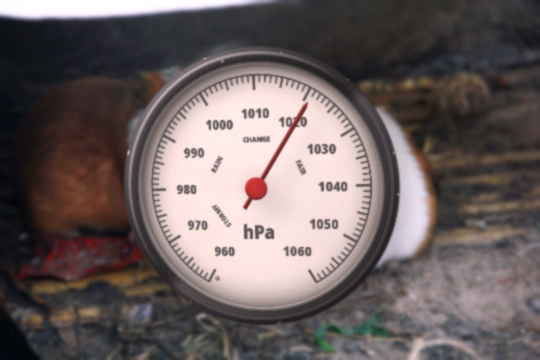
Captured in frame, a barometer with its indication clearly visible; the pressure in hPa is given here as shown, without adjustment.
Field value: 1021 hPa
